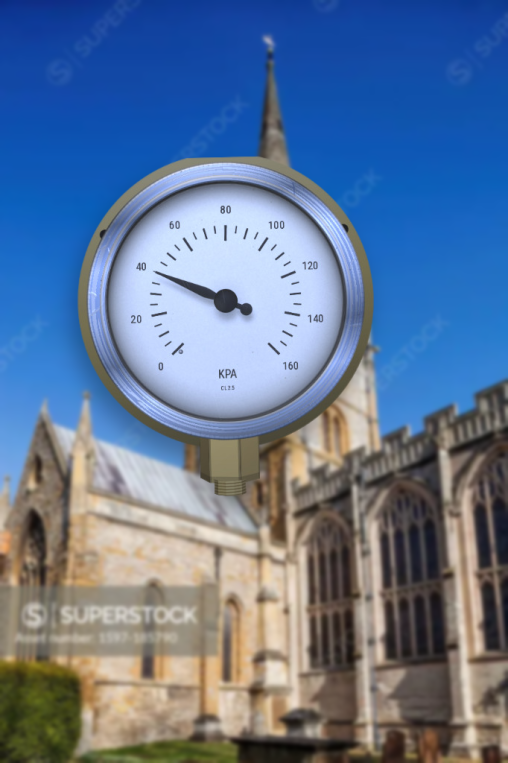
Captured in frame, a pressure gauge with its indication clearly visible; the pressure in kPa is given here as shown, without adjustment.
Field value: 40 kPa
